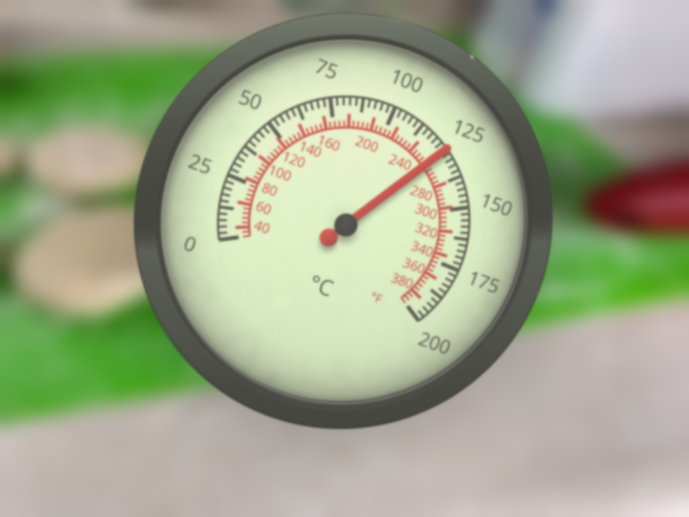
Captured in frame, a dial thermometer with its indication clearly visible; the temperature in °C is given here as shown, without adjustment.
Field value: 125 °C
